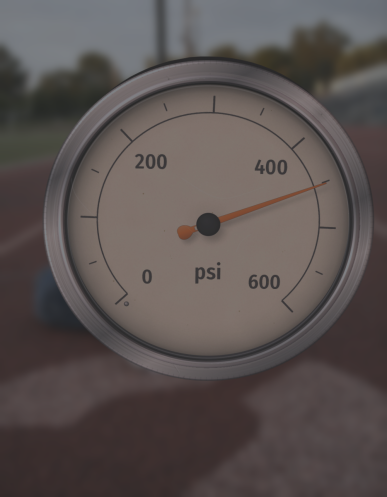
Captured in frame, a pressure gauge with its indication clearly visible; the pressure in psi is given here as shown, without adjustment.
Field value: 450 psi
